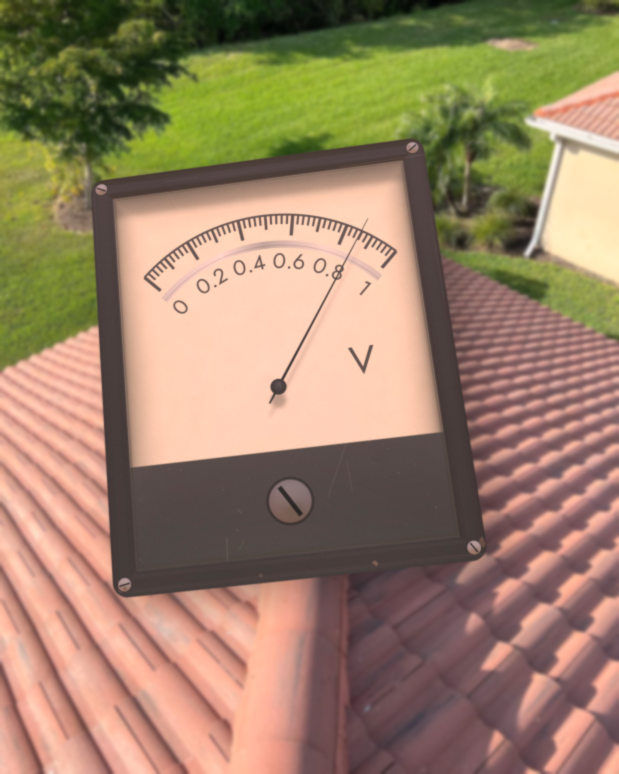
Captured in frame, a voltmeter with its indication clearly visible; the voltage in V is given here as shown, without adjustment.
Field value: 0.86 V
